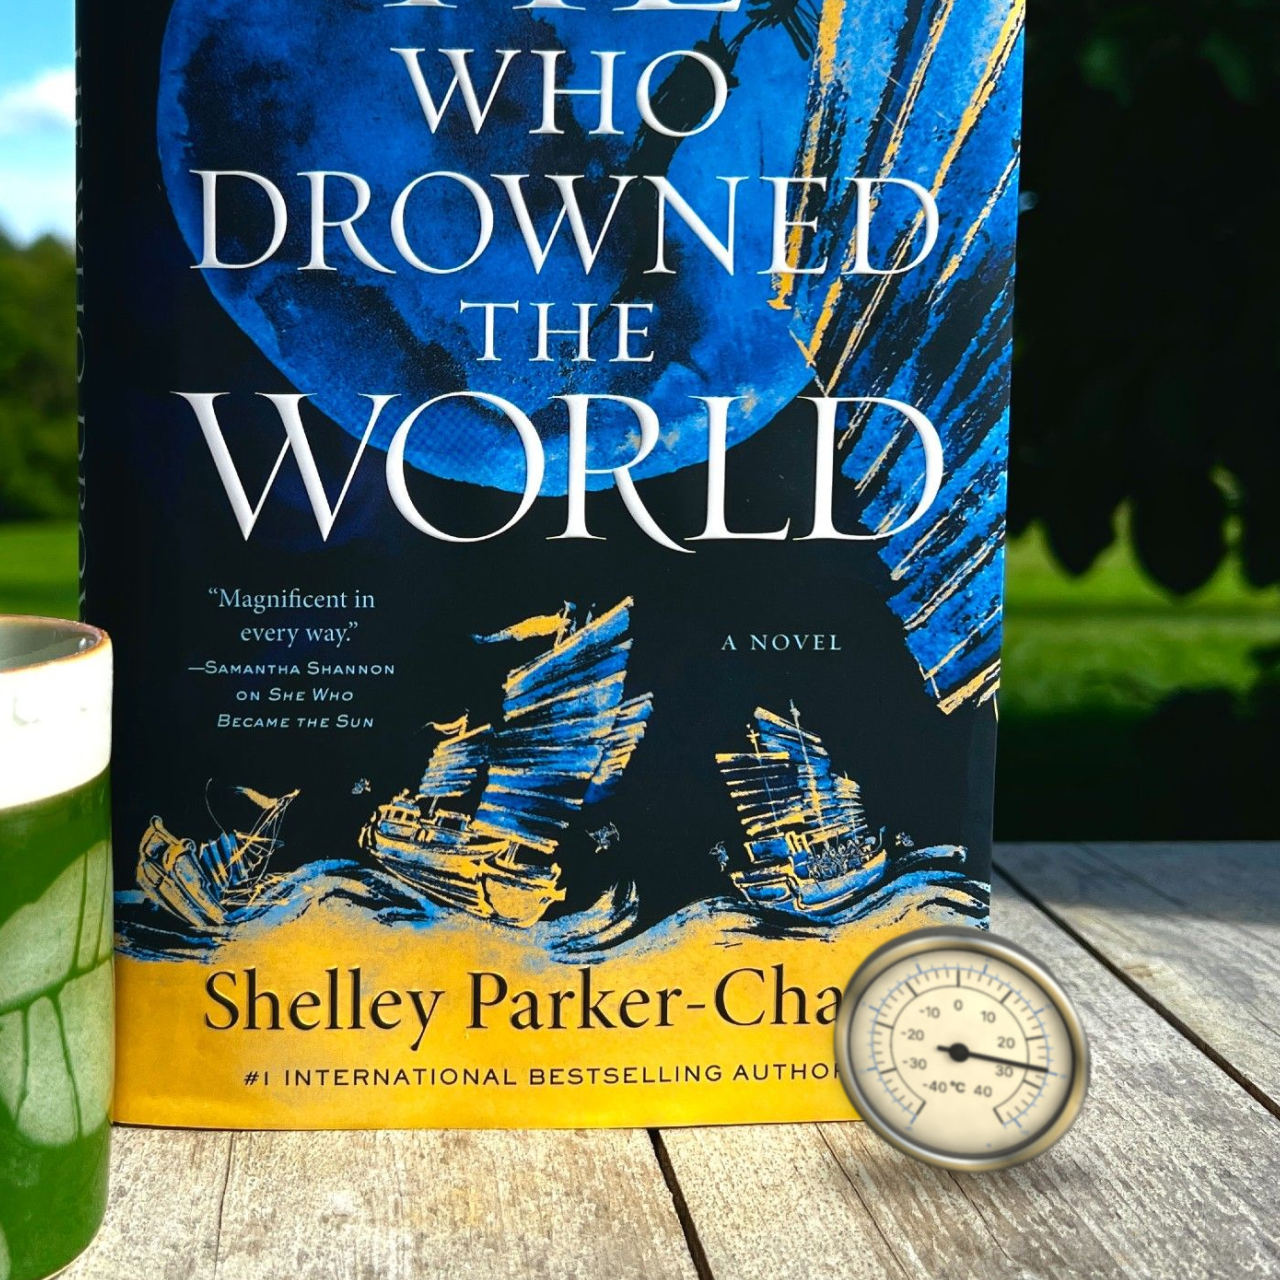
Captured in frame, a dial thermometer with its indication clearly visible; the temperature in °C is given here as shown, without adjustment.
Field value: 26 °C
